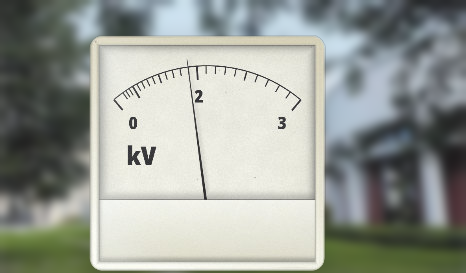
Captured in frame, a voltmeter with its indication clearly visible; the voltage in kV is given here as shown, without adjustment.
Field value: 1.9 kV
